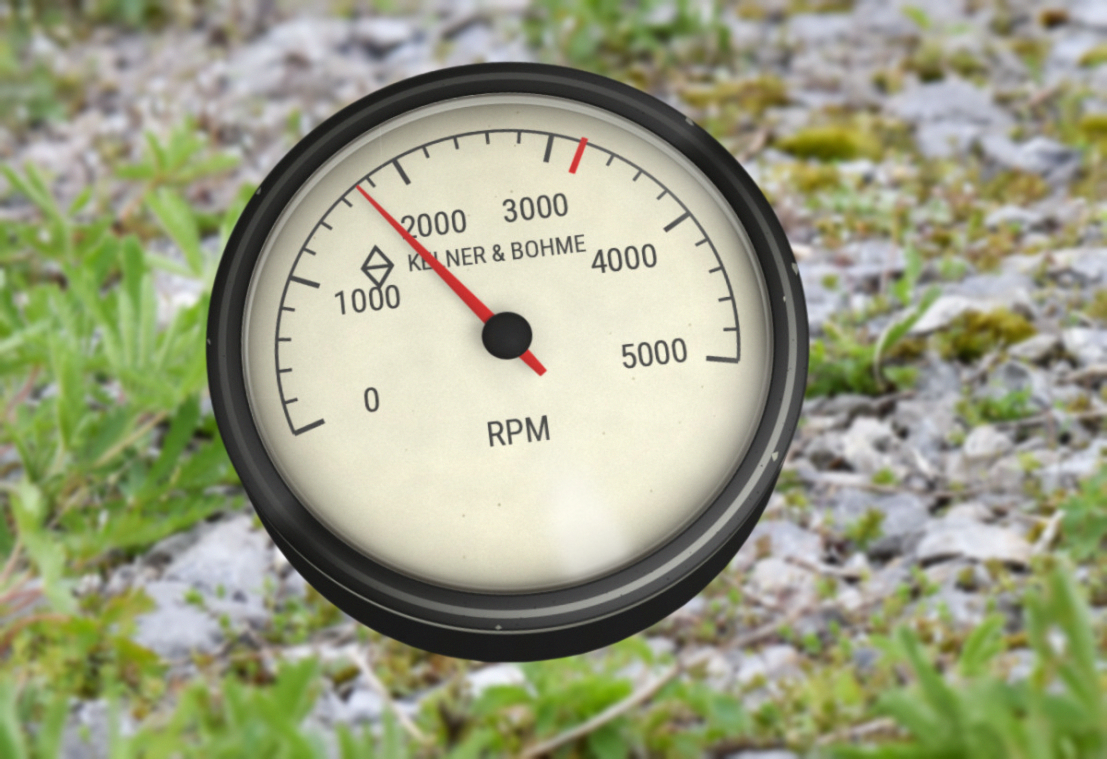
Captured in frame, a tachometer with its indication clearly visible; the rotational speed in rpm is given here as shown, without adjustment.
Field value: 1700 rpm
